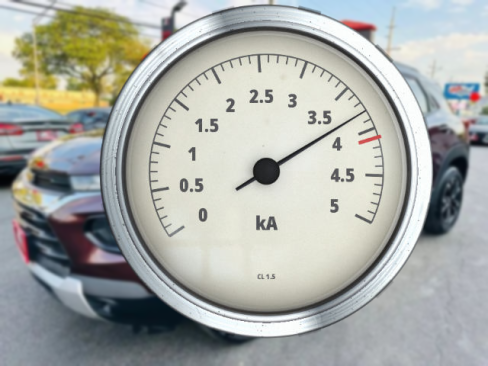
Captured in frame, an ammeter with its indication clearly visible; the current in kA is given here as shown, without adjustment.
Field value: 3.8 kA
